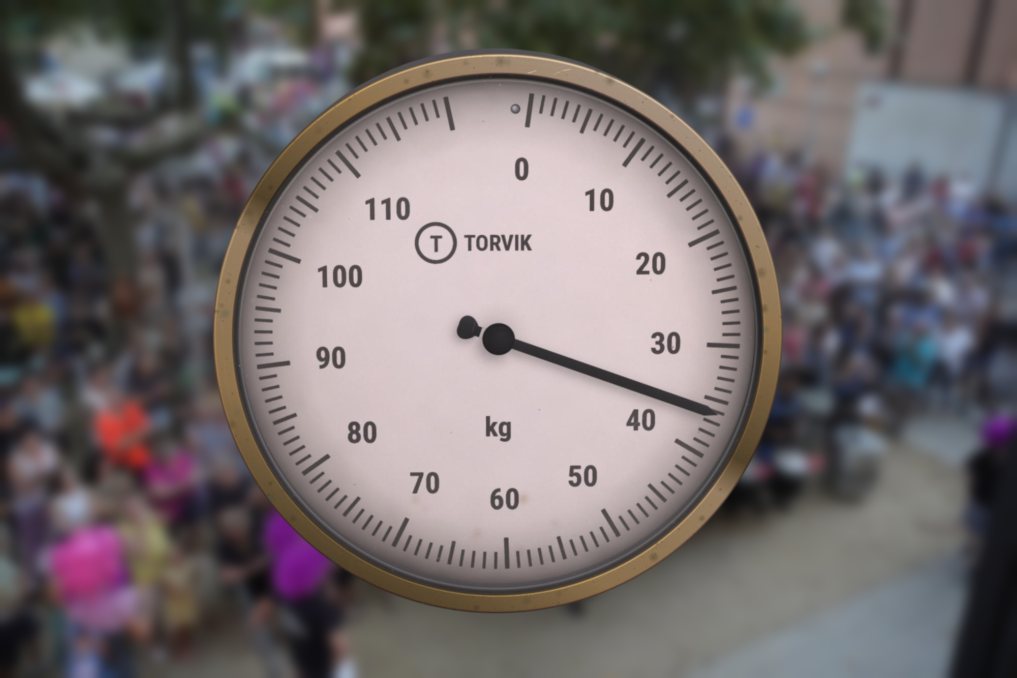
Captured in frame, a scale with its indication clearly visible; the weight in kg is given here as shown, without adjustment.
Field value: 36 kg
